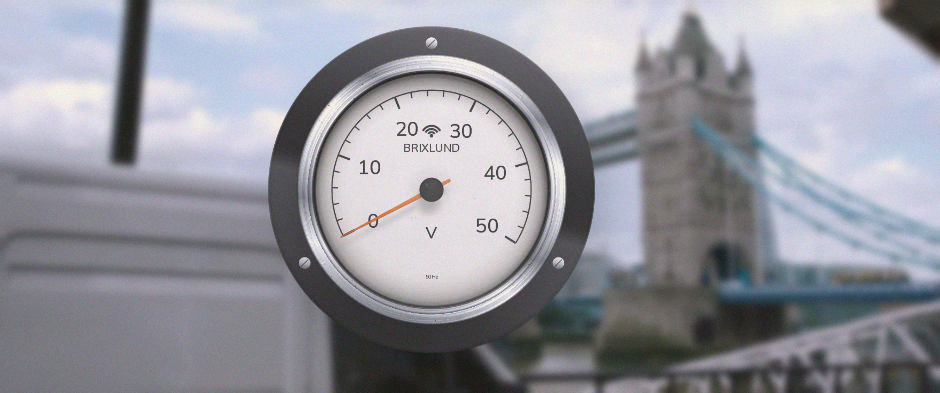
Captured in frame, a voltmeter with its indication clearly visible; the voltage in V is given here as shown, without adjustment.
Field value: 0 V
